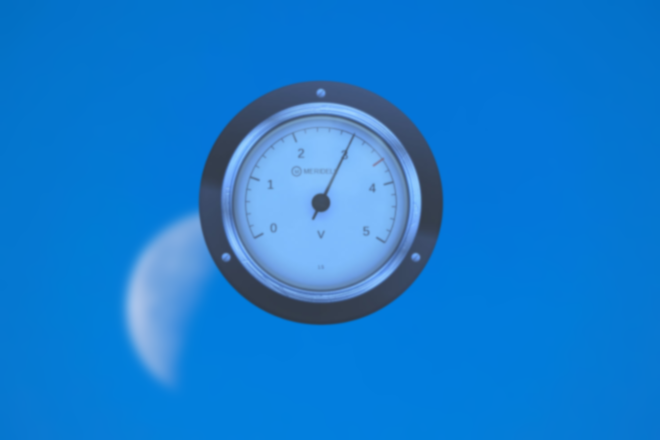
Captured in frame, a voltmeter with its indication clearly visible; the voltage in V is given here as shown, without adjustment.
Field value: 3 V
